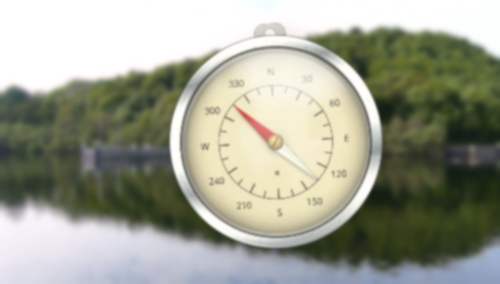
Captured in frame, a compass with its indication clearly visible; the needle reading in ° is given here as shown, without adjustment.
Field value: 315 °
